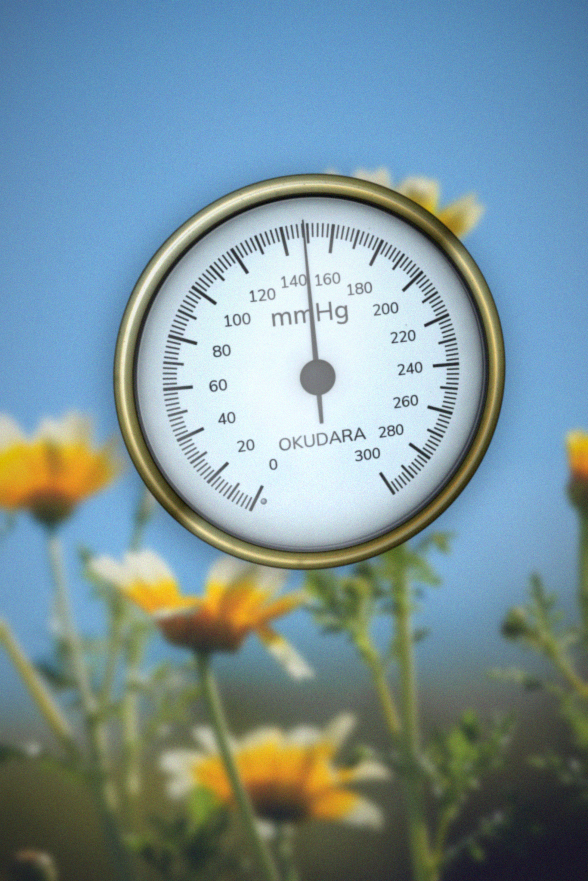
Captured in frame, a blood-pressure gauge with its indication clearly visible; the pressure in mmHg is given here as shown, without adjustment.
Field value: 148 mmHg
